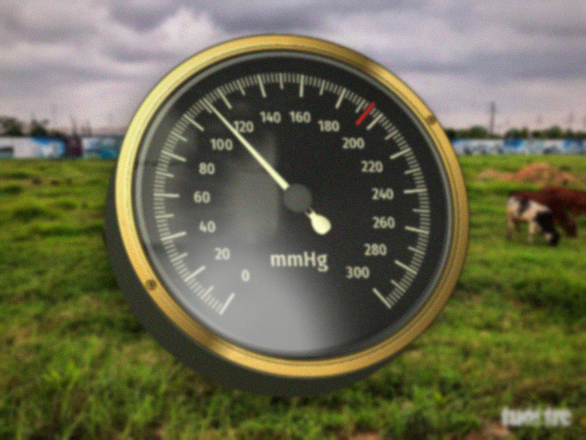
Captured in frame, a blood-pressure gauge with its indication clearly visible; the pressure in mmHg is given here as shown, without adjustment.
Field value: 110 mmHg
